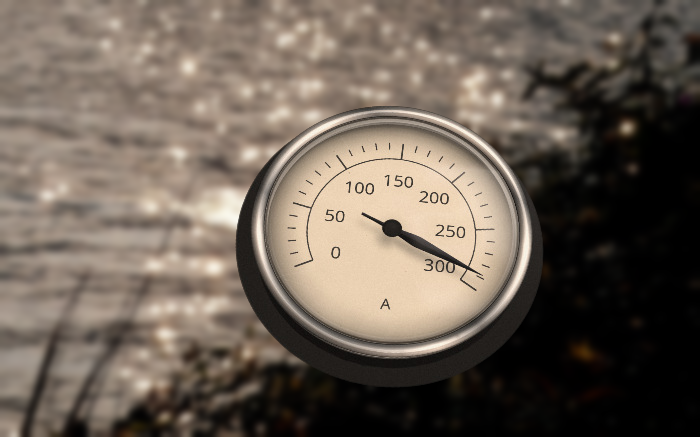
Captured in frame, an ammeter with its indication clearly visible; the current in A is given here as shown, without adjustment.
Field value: 290 A
